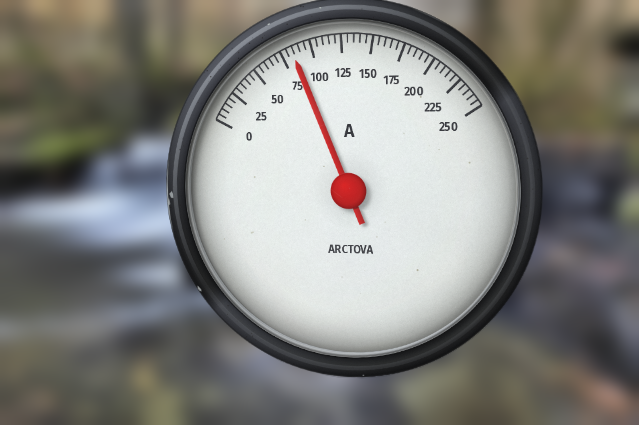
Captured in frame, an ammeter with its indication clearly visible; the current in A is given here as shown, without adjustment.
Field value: 85 A
